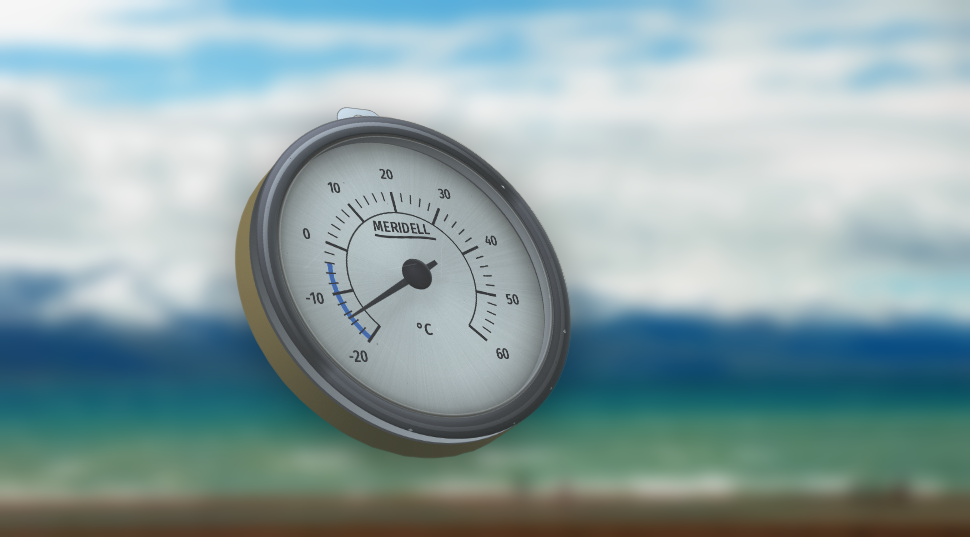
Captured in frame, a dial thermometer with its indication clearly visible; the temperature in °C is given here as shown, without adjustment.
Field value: -15 °C
